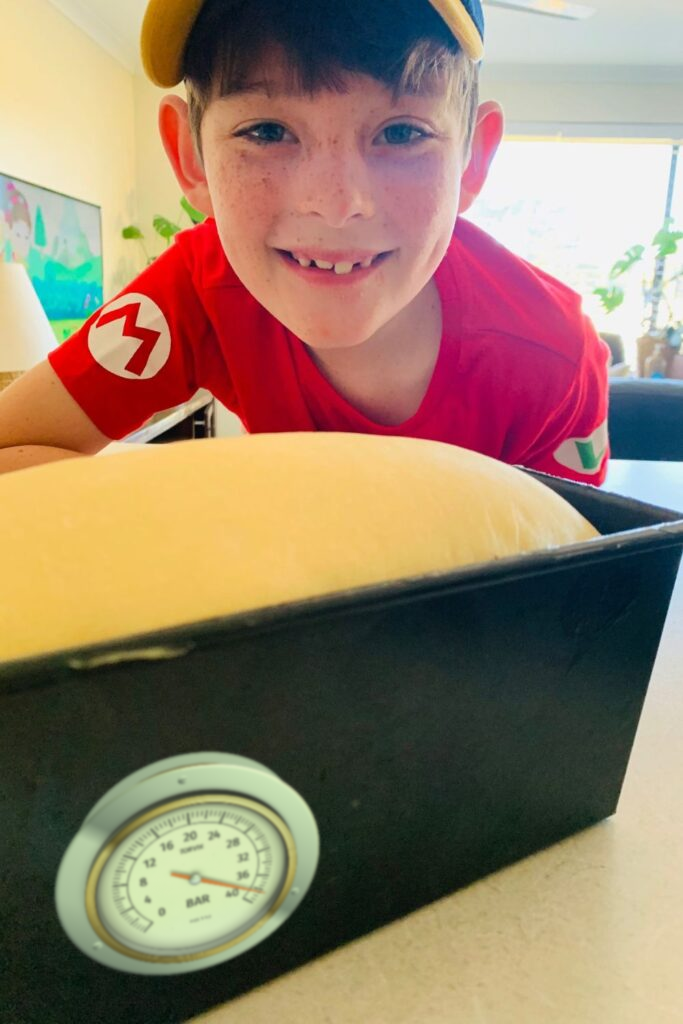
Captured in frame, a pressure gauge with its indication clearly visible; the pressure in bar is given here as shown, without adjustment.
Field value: 38 bar
